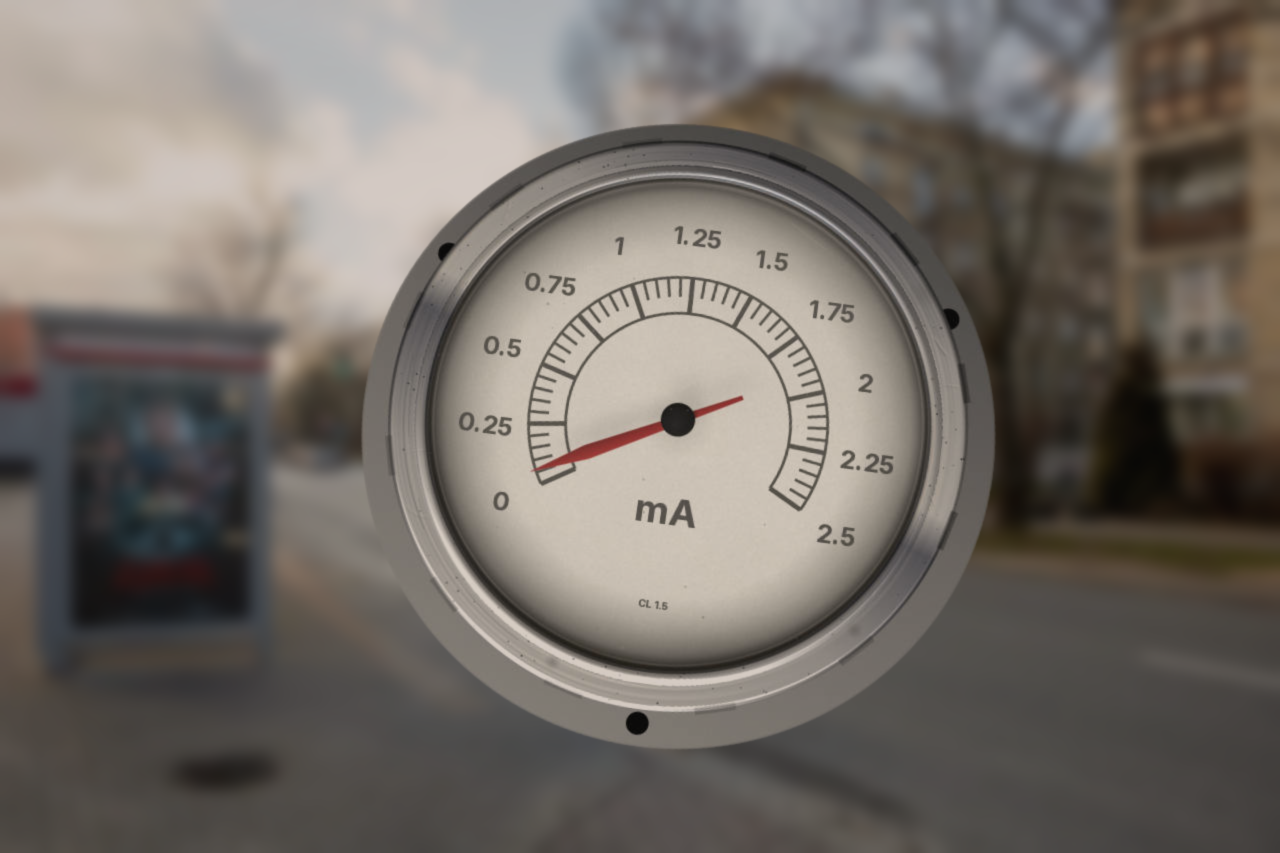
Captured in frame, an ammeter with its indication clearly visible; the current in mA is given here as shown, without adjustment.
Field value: 0.05 mA
